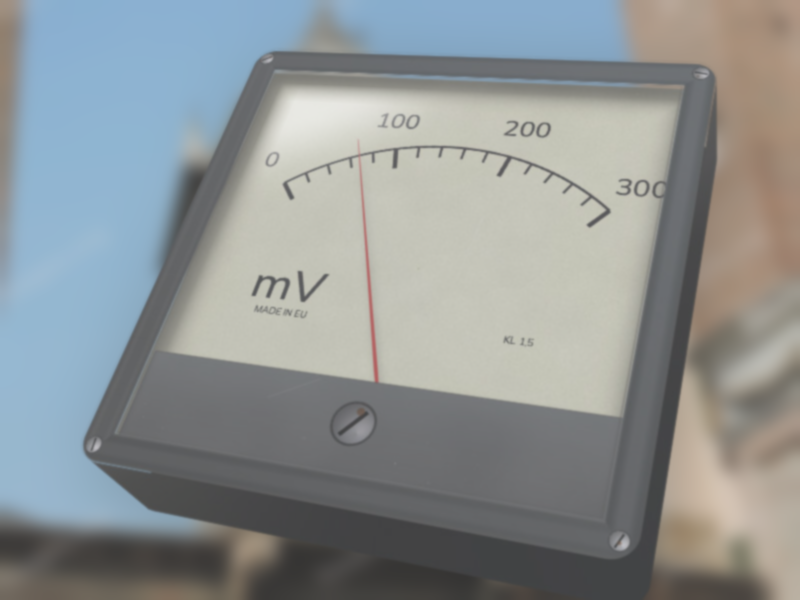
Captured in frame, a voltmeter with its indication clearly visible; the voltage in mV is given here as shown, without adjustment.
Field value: 70 mV
